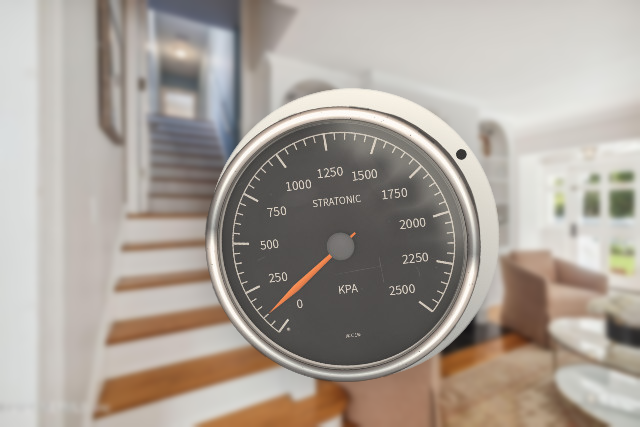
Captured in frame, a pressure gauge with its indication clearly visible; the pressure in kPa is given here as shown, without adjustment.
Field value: 100 kPa
